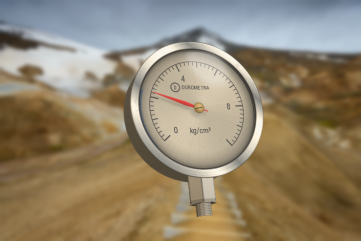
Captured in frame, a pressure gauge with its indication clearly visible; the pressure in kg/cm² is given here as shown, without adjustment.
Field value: 2.2 kg/cm²
